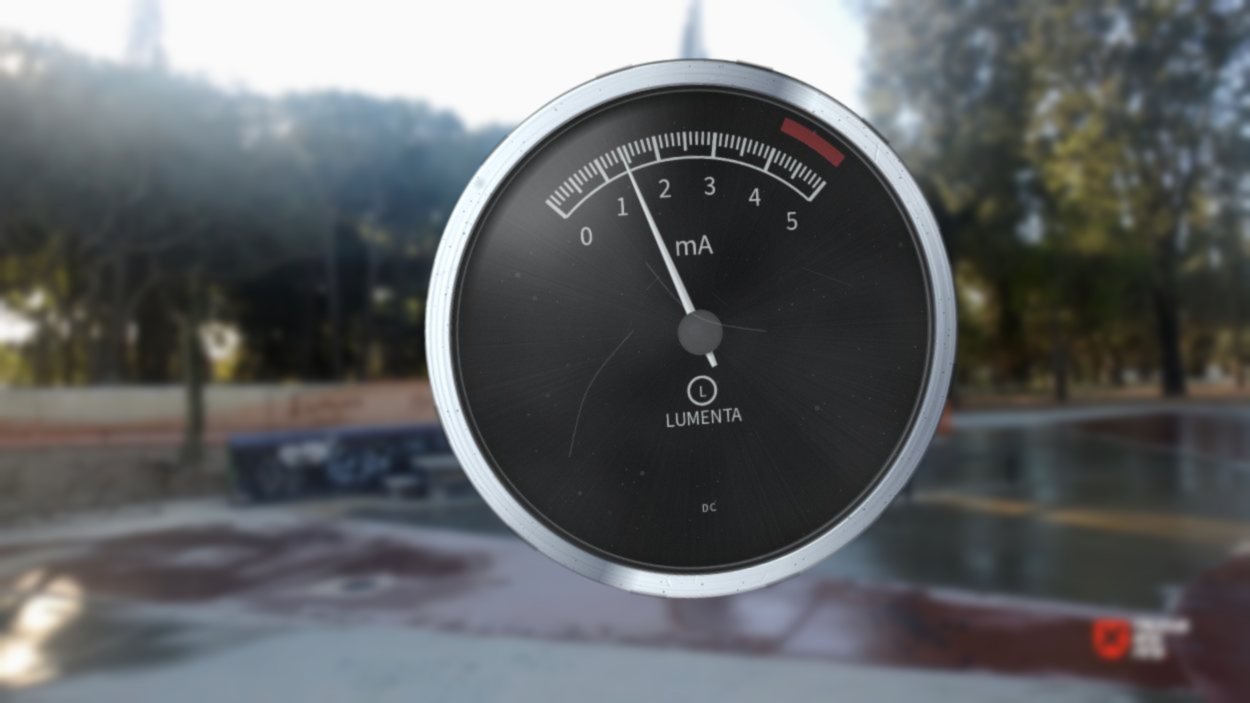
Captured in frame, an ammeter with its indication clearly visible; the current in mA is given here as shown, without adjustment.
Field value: 1.4 mA
